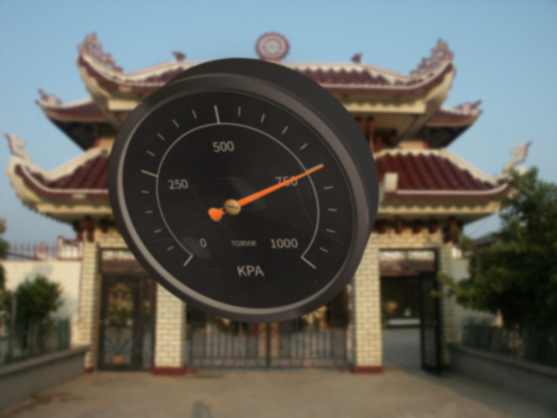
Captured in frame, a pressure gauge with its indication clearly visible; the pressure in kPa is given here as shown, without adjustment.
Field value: 750 kPa
